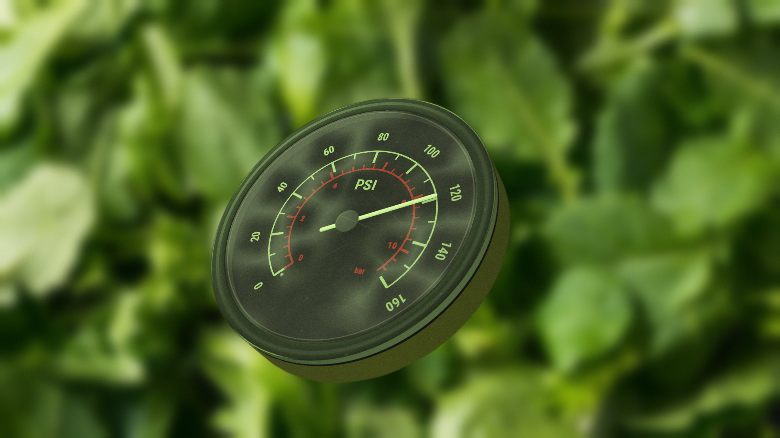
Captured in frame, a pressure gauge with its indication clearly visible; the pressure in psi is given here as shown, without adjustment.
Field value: 120 psi
